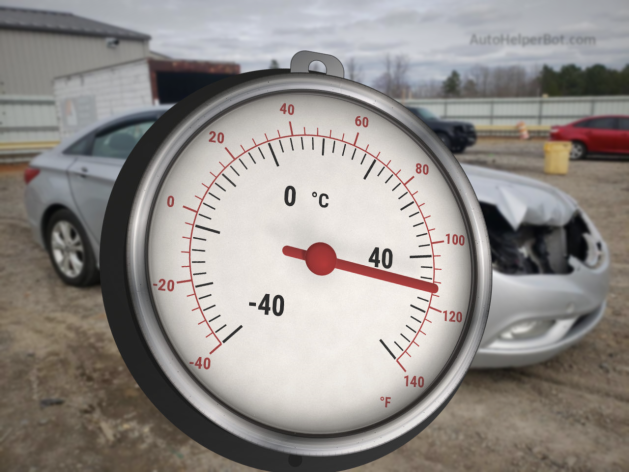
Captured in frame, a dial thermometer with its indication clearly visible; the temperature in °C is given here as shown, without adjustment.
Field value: 46 °C
